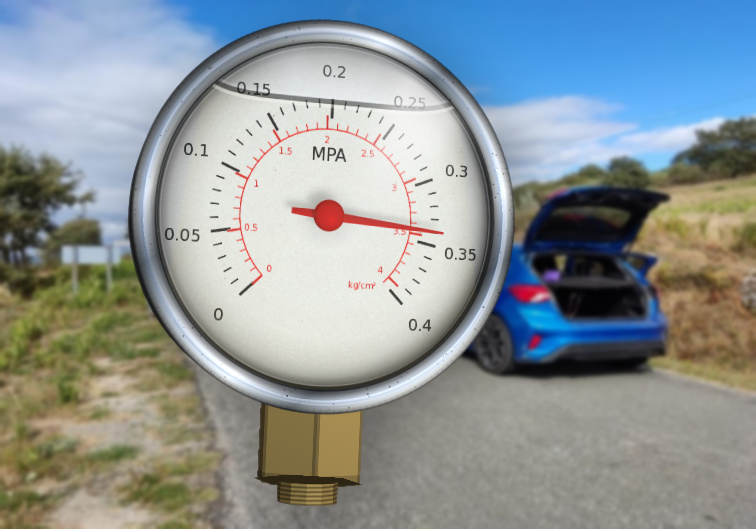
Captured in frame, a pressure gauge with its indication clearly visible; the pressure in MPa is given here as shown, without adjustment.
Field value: 0.34 MPa
